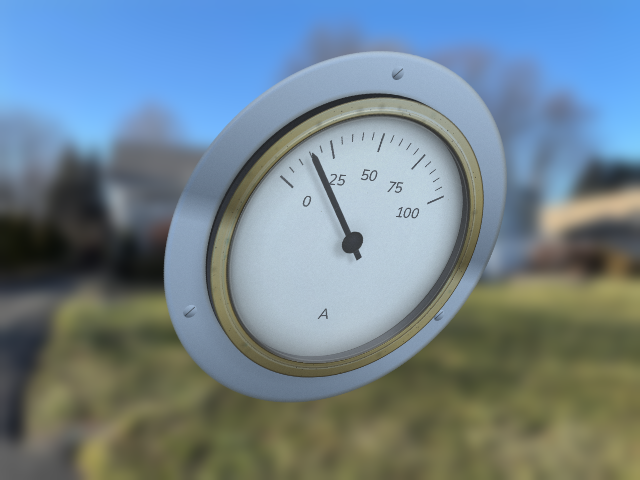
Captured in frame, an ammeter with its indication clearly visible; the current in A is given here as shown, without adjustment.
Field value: 15 A
